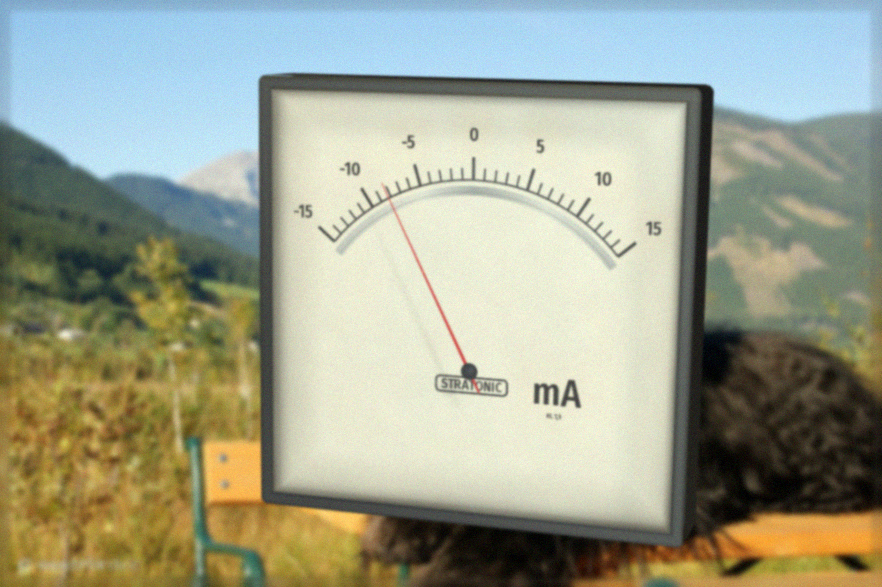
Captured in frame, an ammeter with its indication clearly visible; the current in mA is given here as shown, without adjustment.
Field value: -8 mA
